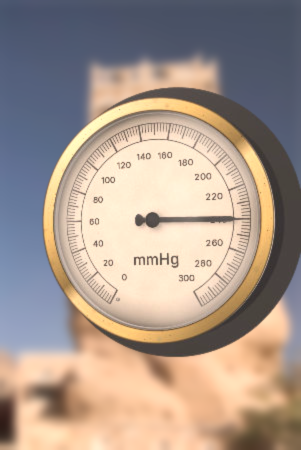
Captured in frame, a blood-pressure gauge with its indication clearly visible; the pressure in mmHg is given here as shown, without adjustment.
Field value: 240 mmHg
